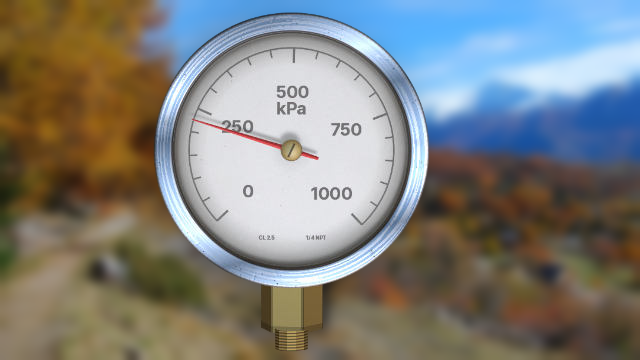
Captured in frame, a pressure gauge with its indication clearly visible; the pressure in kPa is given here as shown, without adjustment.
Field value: 225 kPa
